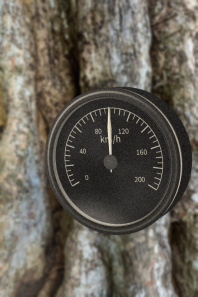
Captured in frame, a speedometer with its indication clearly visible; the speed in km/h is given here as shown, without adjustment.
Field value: 100 km/h
